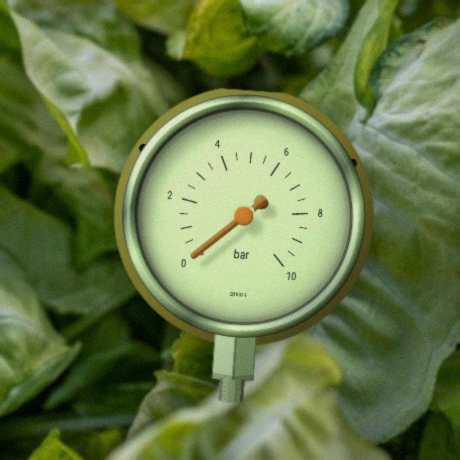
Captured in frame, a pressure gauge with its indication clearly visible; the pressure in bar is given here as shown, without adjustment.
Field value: 0 bar
